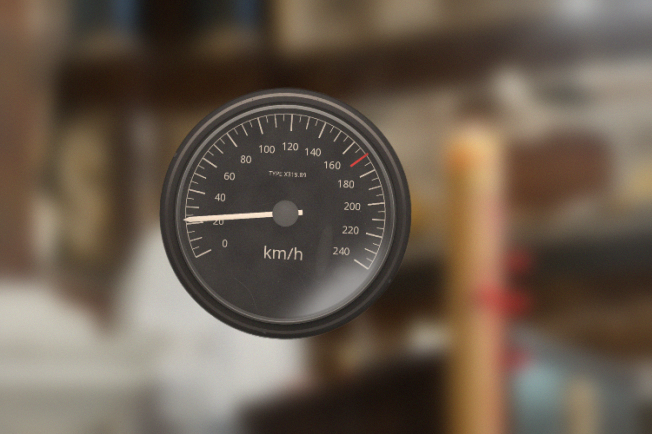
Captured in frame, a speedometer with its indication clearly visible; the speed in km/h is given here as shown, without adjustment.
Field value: 22.5 km/h
